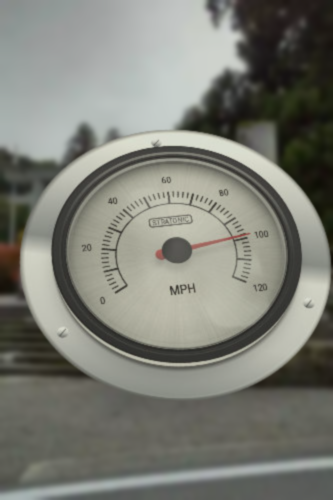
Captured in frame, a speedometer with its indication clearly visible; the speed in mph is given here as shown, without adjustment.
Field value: 100 mph
